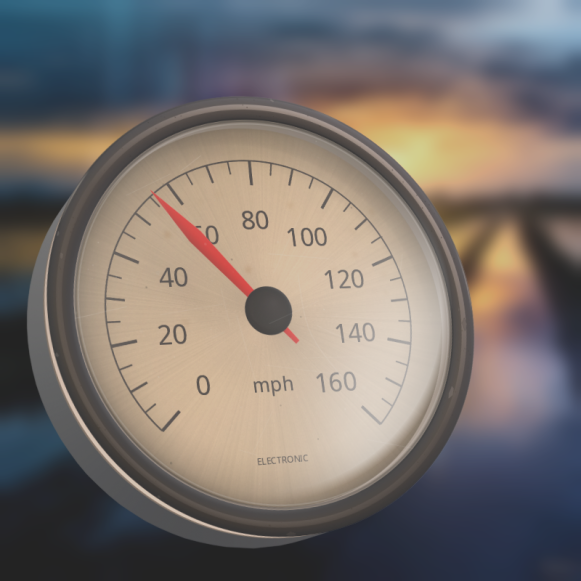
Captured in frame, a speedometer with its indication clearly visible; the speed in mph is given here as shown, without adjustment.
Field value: 55 mph
